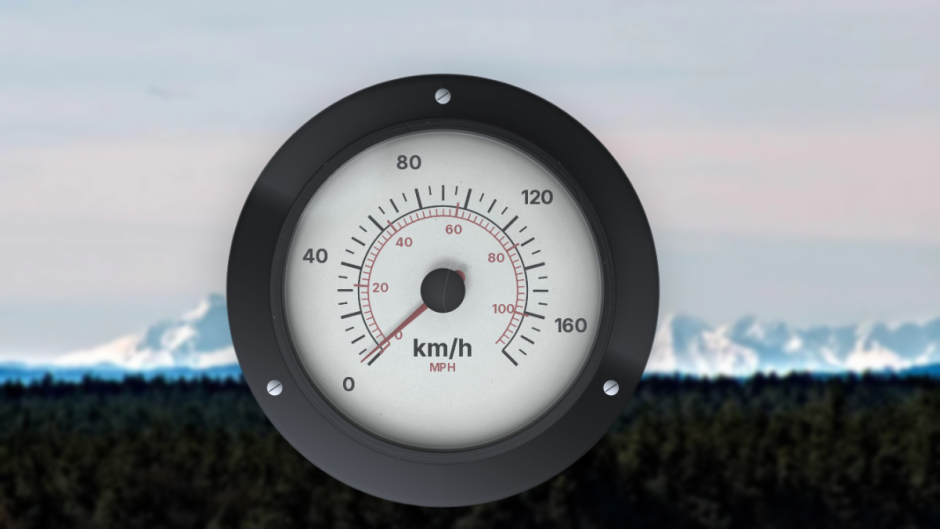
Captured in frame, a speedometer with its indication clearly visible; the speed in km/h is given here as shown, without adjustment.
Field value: 2.5 km/h
